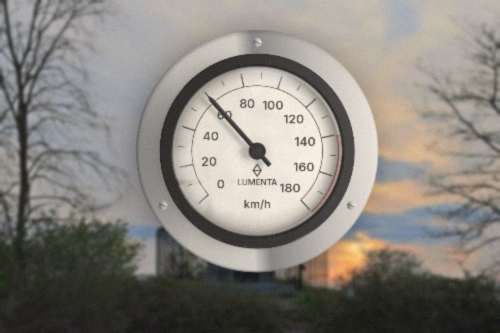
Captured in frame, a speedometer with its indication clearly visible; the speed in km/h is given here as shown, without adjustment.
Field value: 60 km/h
